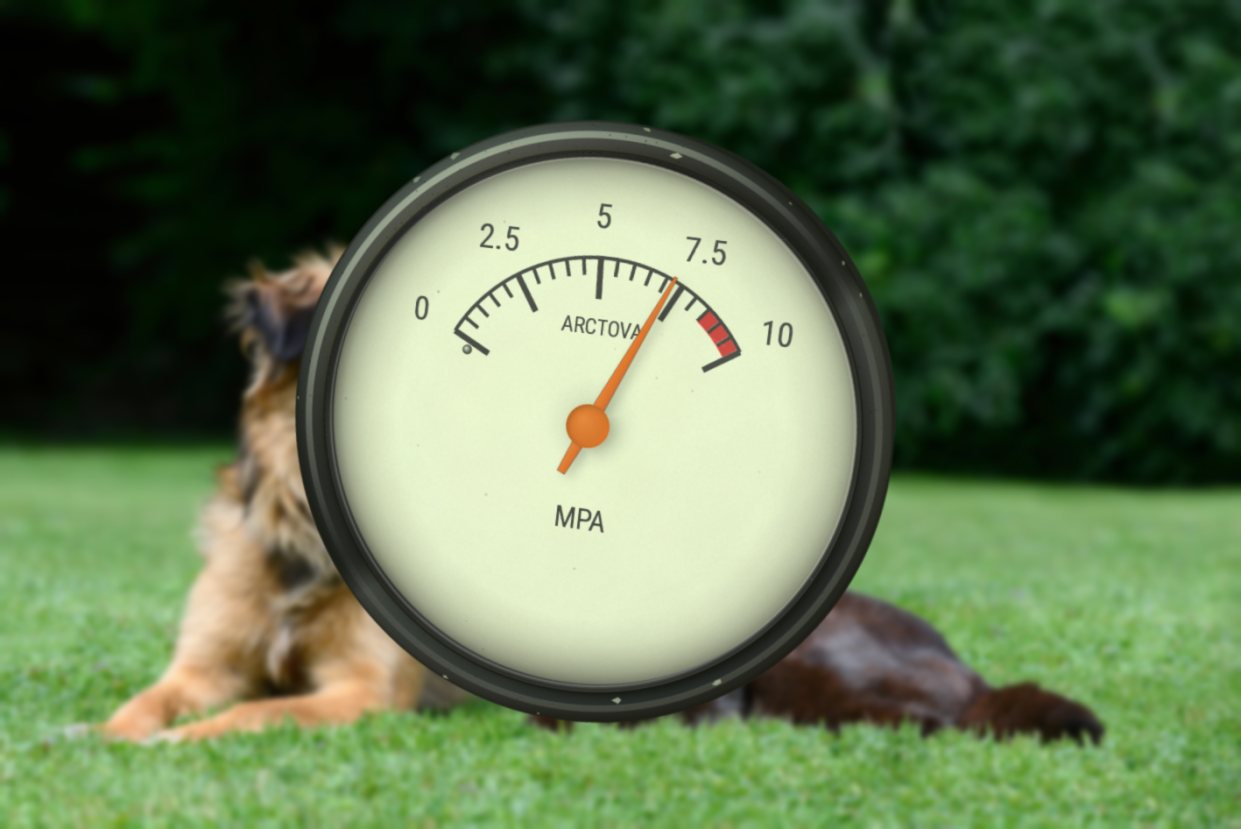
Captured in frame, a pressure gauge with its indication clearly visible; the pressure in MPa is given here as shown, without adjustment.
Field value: 7.25 MPa
